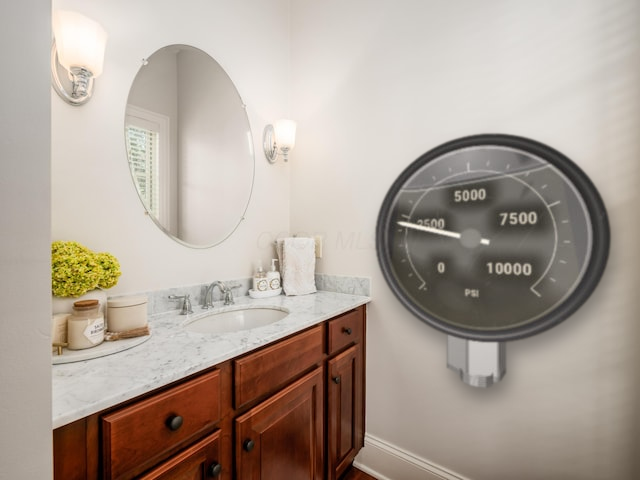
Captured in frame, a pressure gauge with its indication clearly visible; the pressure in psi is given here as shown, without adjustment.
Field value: 2250 psi
